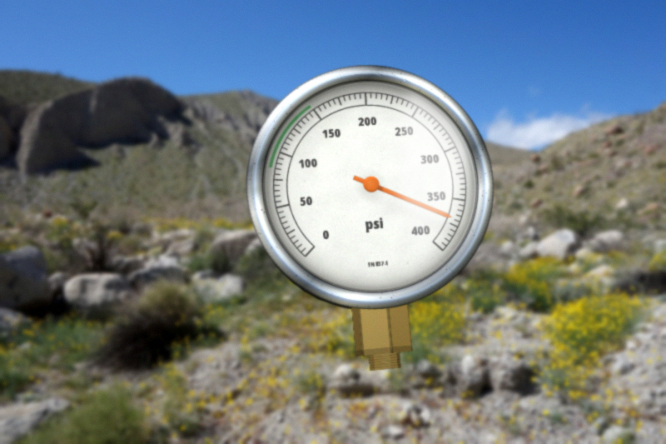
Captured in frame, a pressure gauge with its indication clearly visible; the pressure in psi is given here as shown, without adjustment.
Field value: 370 psi
